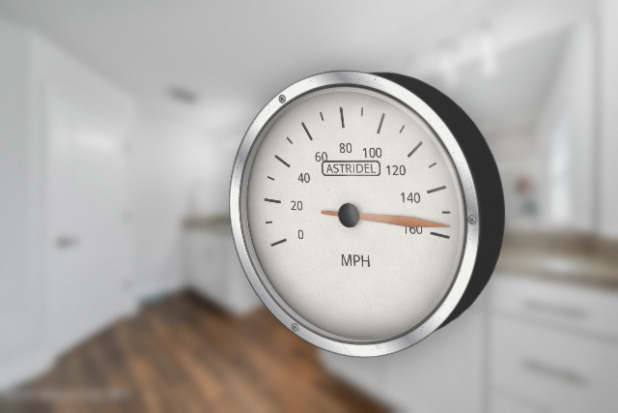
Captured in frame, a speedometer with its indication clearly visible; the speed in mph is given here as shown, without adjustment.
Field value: 155 mph
